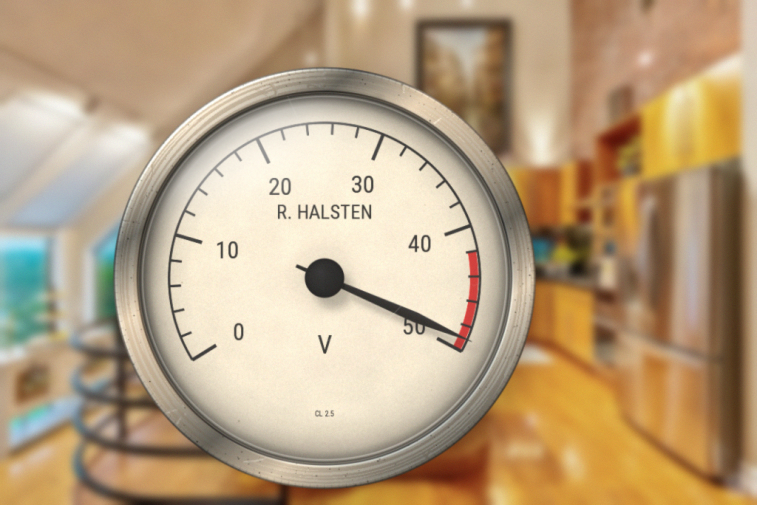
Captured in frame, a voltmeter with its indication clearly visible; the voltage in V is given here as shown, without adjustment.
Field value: 49 V
